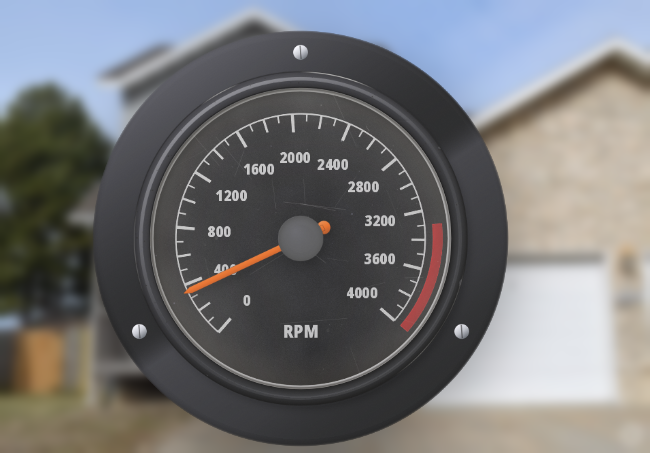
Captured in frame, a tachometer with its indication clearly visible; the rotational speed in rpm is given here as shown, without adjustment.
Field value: 350 rpm
